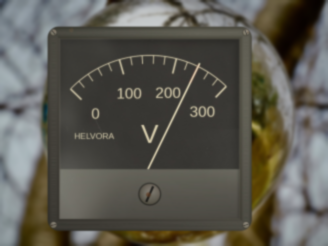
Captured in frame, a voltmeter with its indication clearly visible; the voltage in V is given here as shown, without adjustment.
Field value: 240 V
